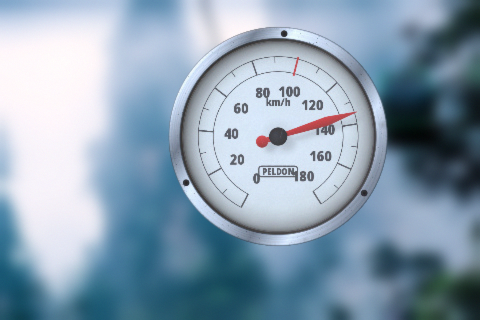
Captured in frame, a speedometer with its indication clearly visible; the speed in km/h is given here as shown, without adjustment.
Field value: 135 km/h
